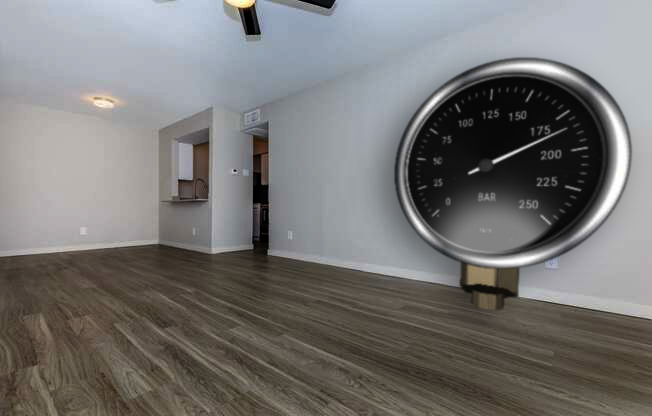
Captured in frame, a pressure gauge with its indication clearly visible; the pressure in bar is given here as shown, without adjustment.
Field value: 185 bar
